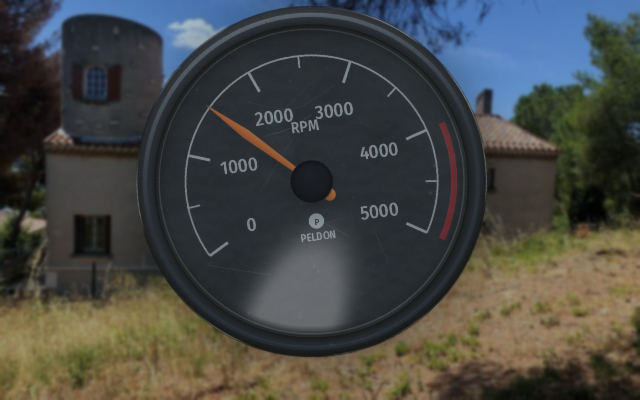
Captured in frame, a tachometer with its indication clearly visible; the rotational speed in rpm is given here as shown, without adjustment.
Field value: 1500 rpm
